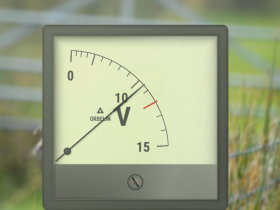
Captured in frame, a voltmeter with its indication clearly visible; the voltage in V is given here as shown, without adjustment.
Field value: 10.5 V
